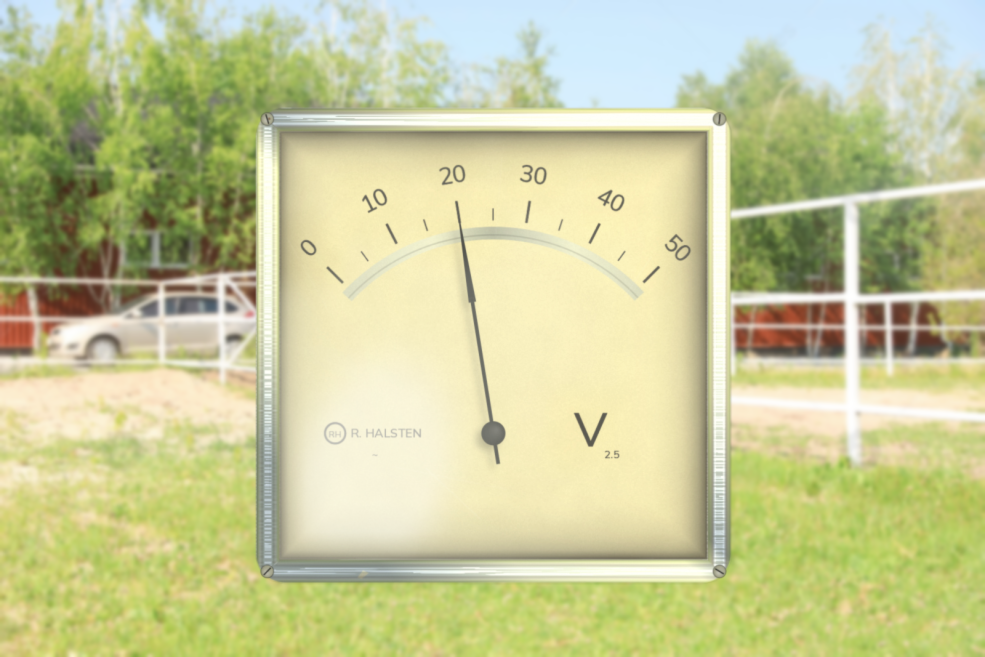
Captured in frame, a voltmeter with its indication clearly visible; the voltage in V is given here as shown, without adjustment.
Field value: 20 V
